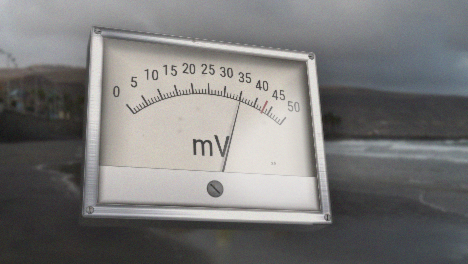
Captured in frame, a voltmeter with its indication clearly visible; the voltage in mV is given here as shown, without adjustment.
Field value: 35 mV
